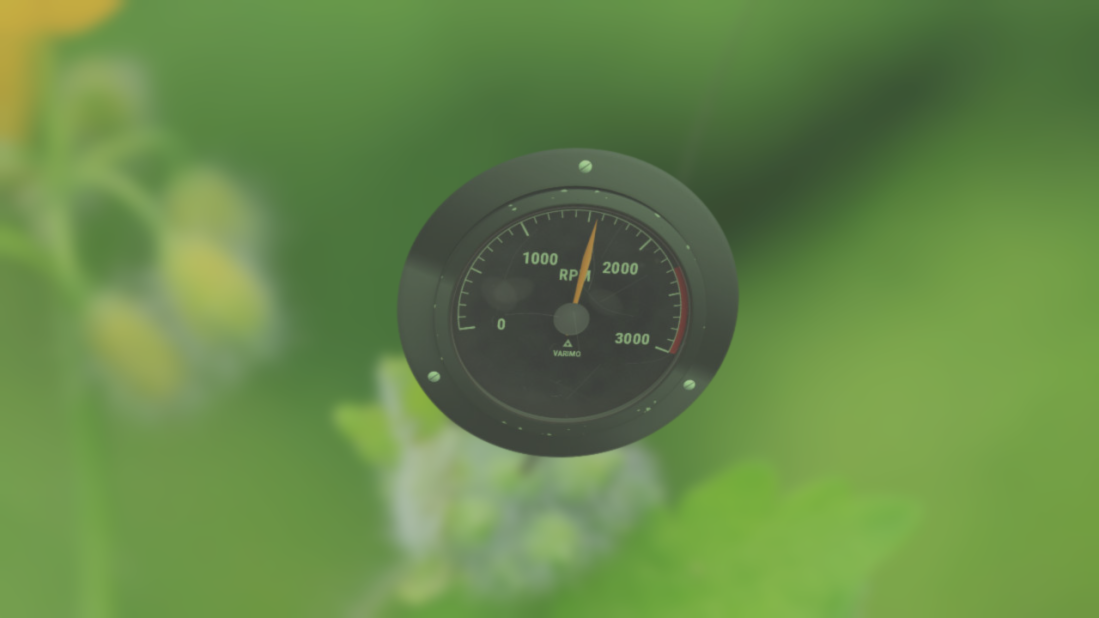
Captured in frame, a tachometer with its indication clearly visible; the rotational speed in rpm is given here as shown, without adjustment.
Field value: 1550 rpm
